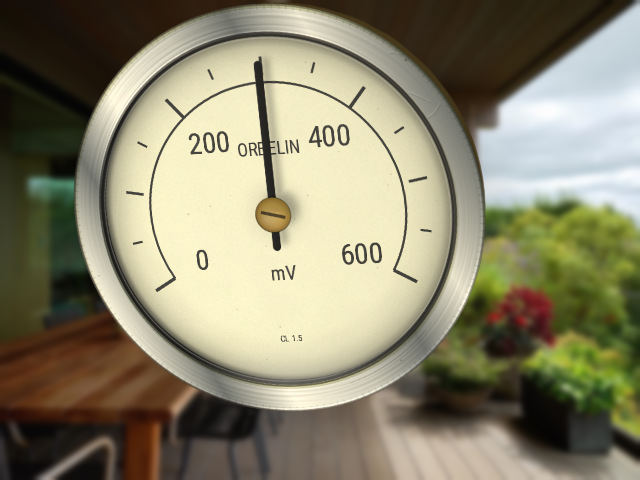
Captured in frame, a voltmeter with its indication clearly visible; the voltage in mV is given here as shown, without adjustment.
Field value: 300 mV
